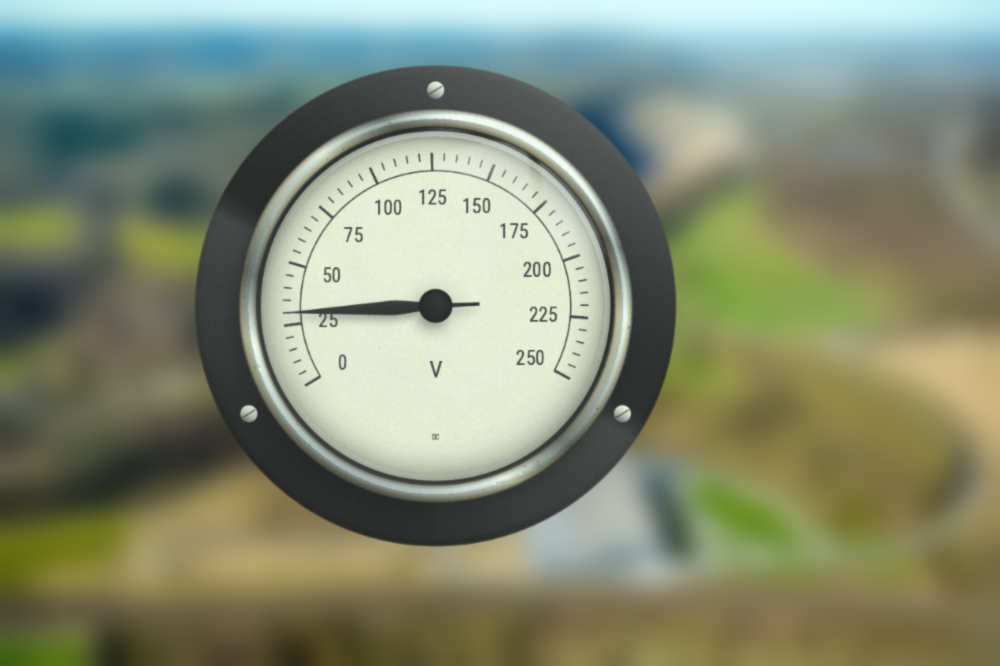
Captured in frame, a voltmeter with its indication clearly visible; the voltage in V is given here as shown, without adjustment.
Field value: 30 V
